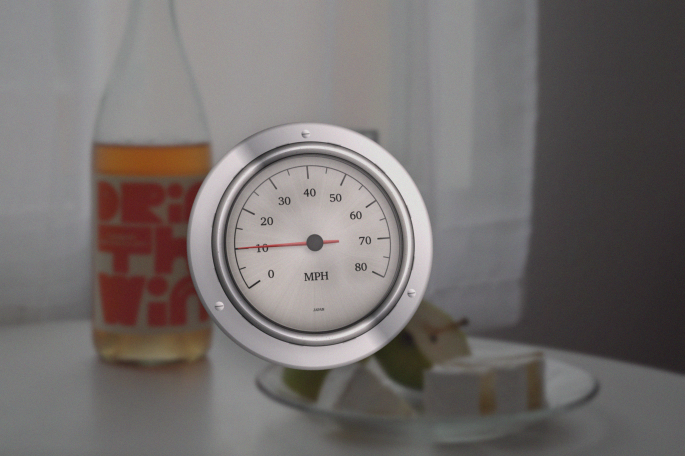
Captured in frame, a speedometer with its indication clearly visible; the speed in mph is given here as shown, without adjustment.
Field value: 10 mph
